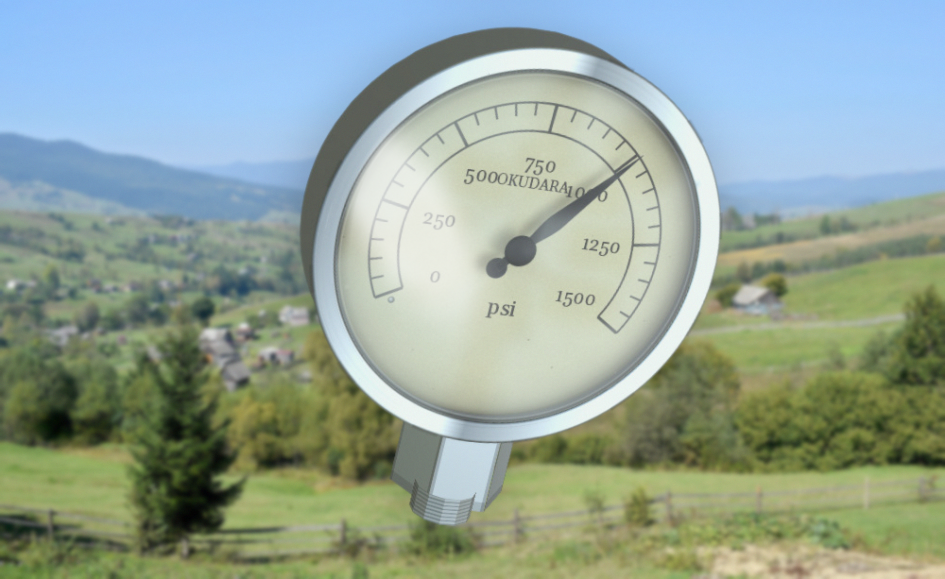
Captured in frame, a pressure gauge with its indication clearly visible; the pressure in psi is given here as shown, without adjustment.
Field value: 1000 psi
